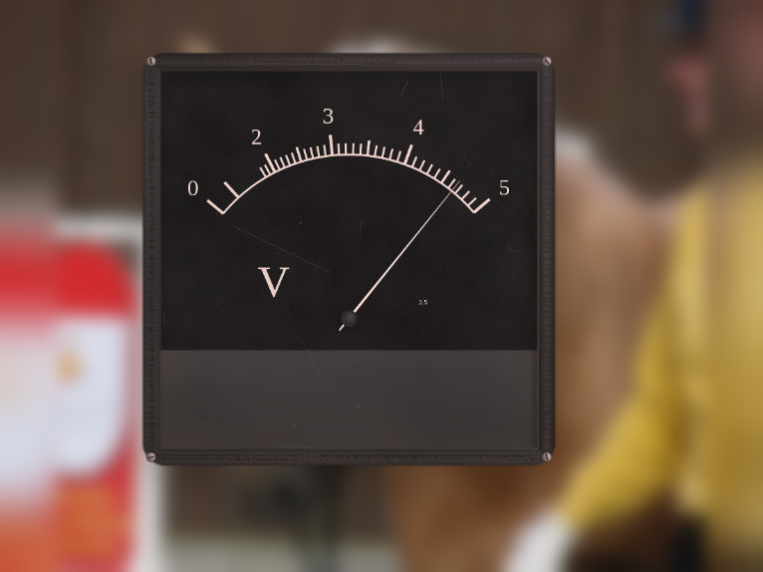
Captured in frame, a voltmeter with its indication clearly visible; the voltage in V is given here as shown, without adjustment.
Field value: 4.65 V
